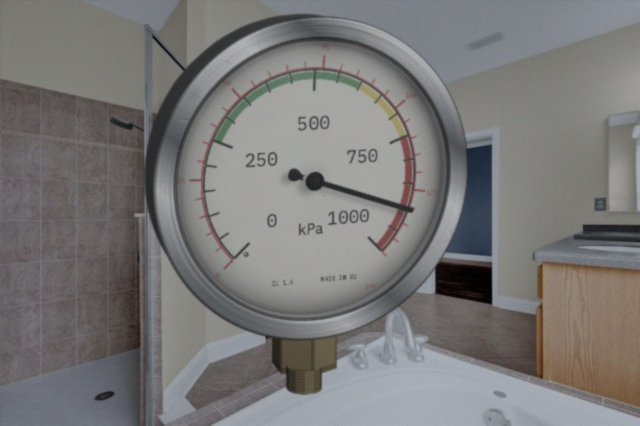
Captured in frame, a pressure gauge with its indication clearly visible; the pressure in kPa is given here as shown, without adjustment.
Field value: 900 kPa
